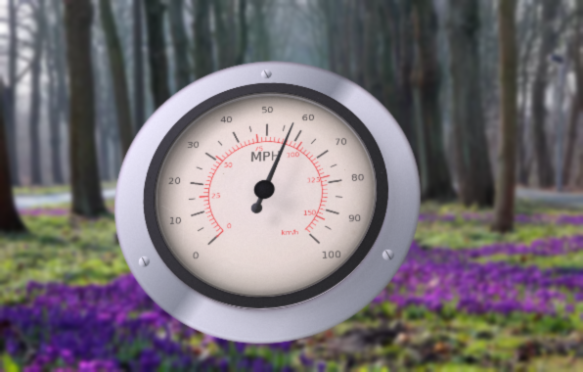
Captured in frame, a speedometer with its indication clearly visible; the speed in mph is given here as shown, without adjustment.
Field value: 57.5 mph
